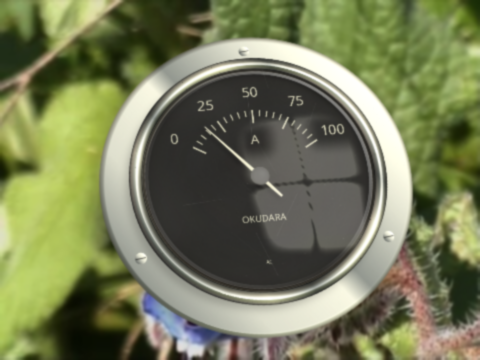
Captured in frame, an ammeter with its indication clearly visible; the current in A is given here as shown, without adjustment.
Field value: 15 A
